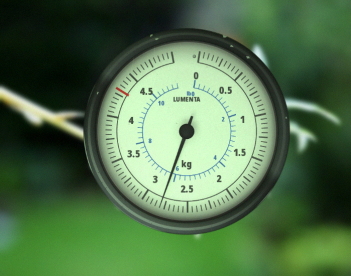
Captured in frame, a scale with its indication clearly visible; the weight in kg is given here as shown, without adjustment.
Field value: 2.8 kg
